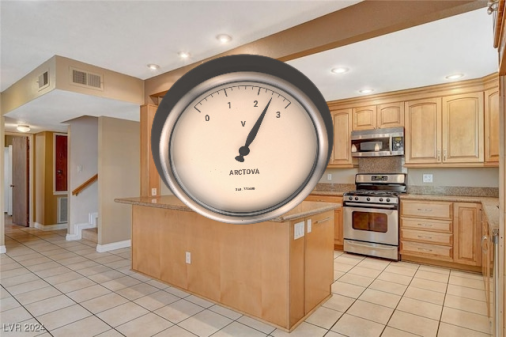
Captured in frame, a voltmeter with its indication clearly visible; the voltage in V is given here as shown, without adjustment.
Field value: 2.4 V
